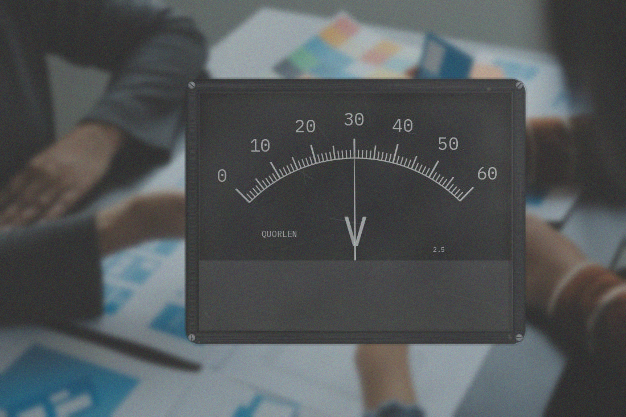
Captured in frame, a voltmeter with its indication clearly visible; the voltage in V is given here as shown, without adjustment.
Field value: 30 V
